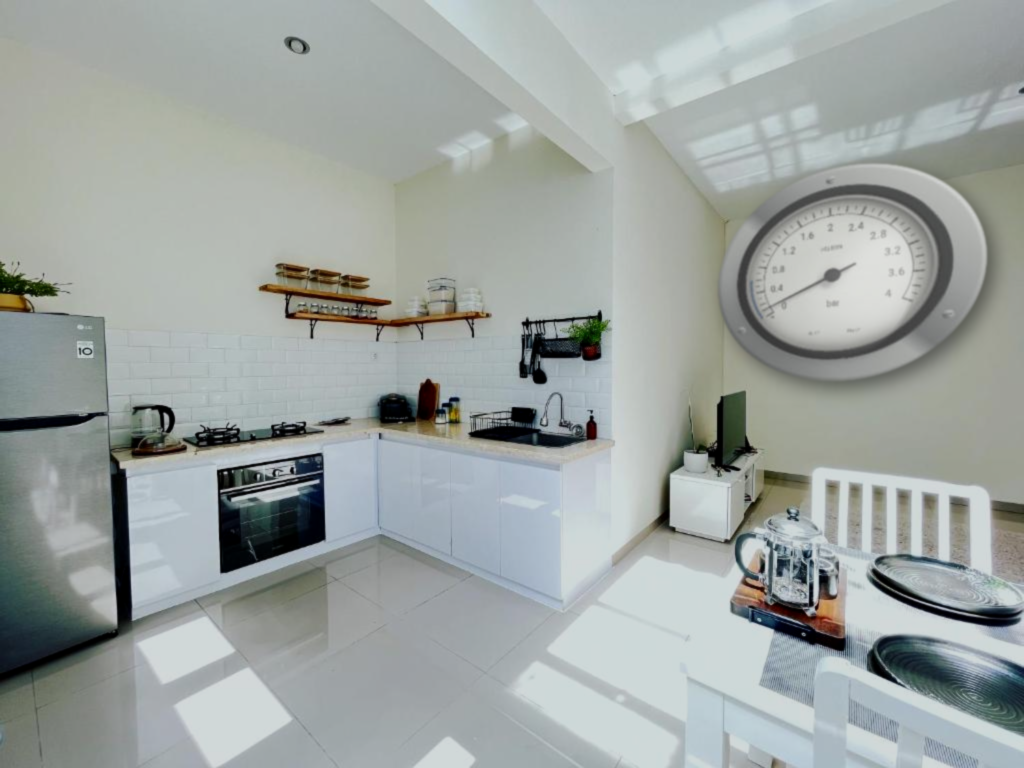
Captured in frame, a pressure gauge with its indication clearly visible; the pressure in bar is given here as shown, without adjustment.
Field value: 0.1 bar
